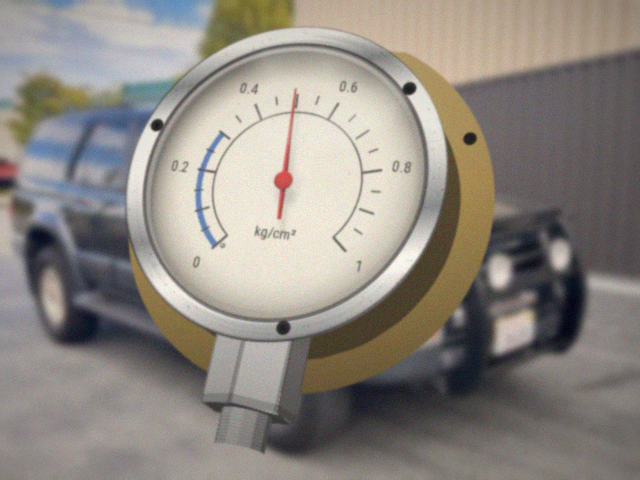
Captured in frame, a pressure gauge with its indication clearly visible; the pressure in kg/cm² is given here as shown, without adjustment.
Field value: 0.5 kg/cm²
